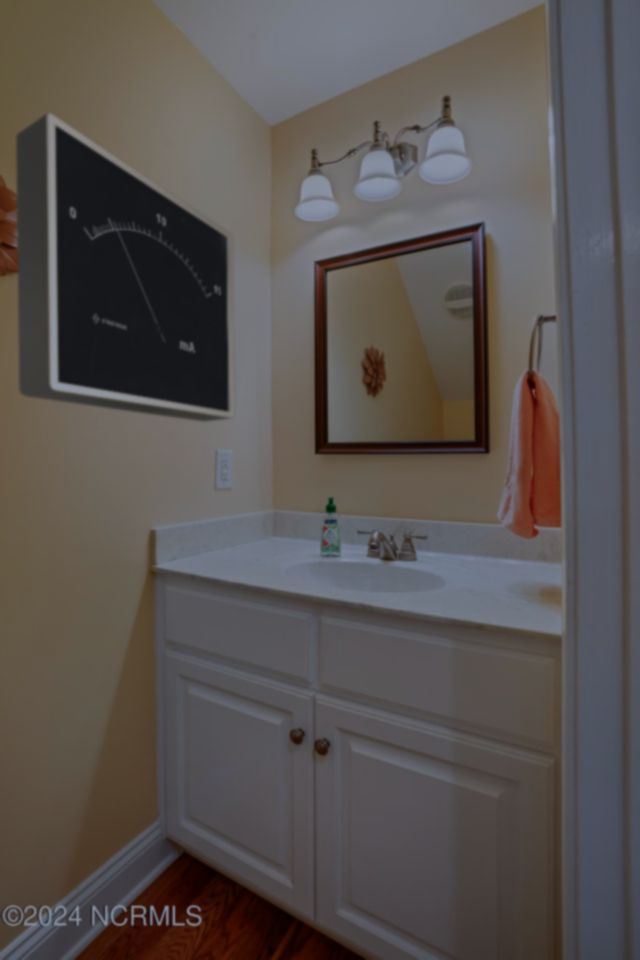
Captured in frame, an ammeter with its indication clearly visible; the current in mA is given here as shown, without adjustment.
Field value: 5 mA
